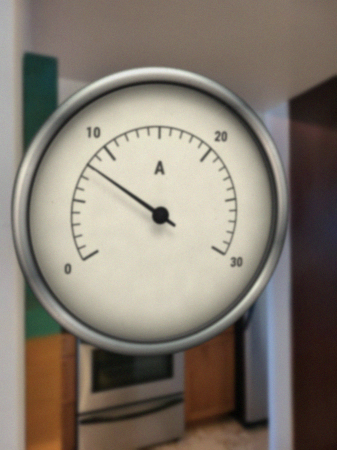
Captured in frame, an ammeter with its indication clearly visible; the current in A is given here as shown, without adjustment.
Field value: 8 A
